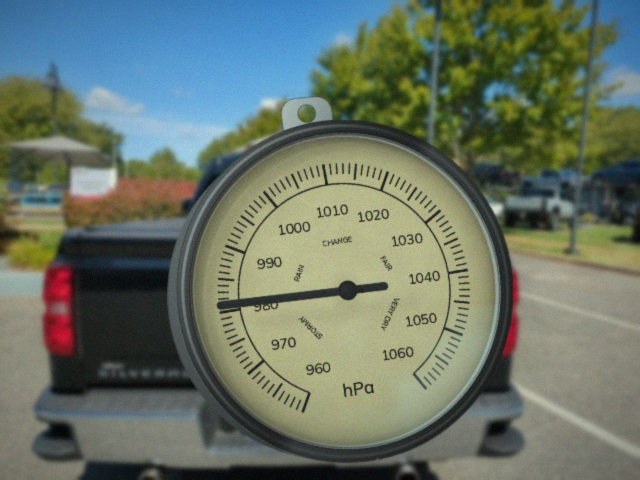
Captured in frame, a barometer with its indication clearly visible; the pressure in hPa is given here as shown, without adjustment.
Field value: 981 hPa
